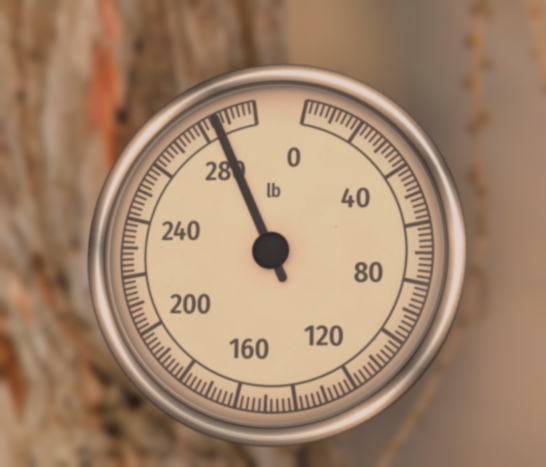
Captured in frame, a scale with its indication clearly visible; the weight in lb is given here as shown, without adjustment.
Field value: 286 lb
